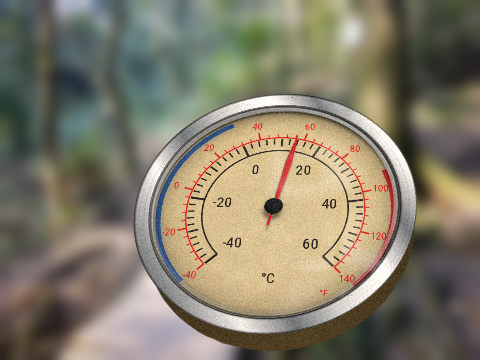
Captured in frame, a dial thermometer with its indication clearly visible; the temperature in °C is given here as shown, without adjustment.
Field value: 14 °C
